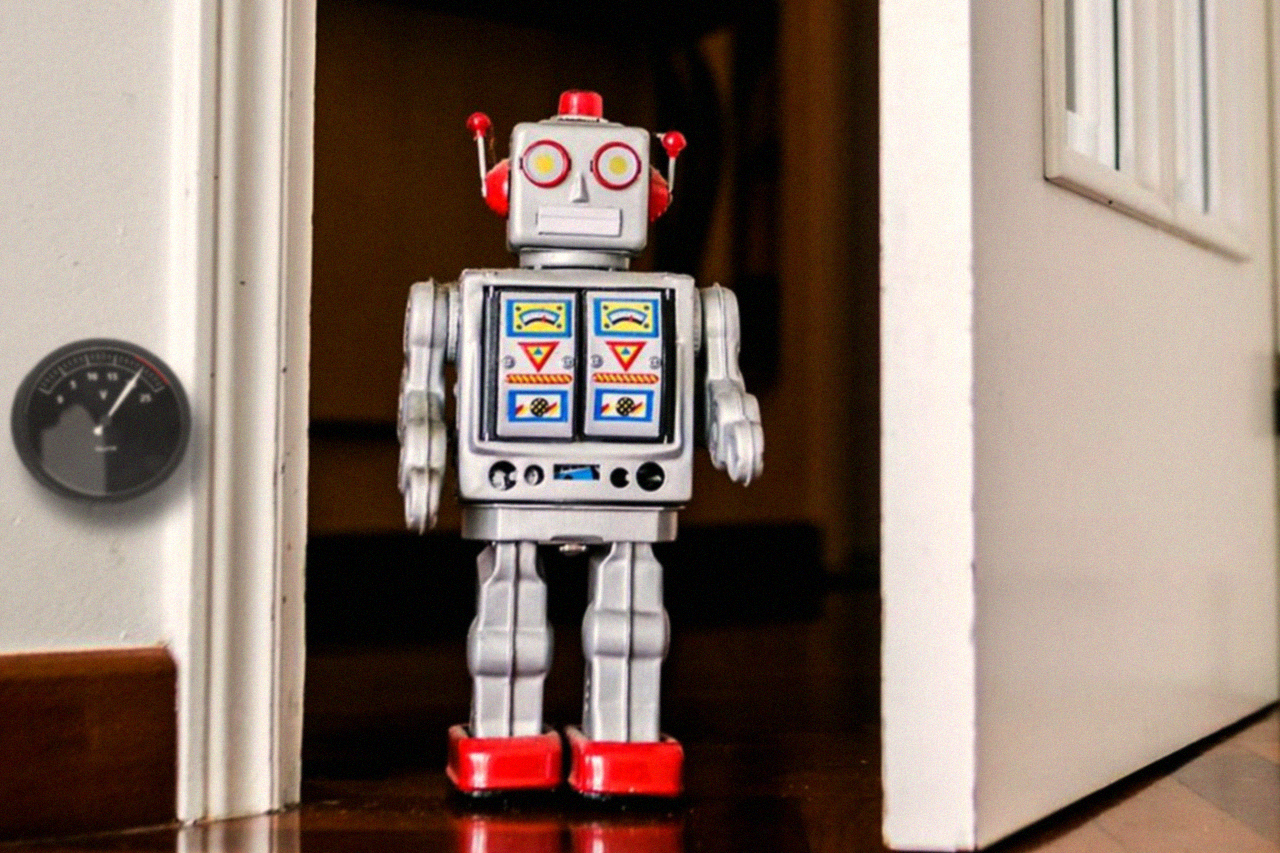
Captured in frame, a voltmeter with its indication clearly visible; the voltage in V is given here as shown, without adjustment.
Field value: 20 V
